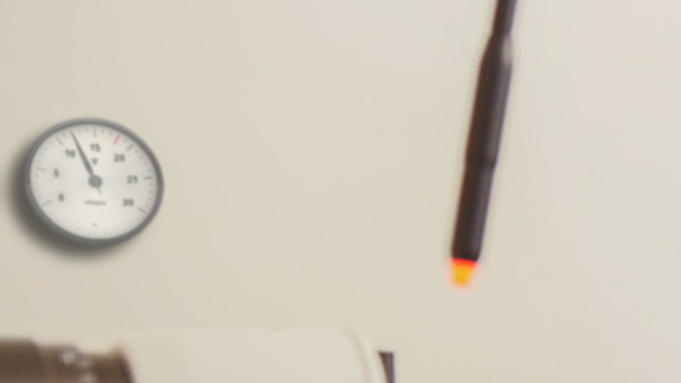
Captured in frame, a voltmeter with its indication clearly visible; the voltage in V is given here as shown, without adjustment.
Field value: 12 V
